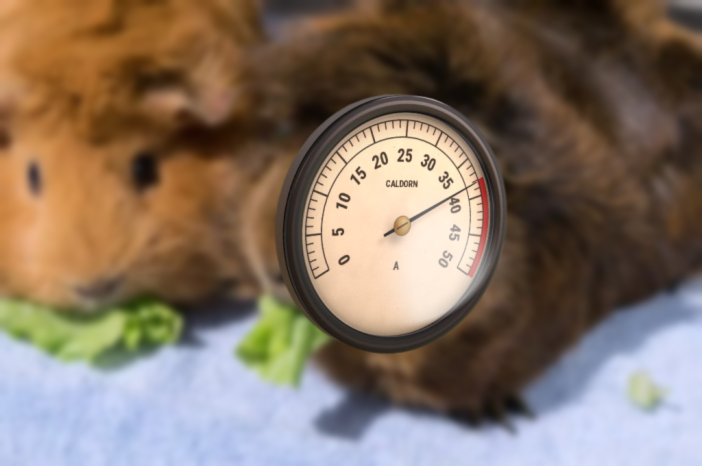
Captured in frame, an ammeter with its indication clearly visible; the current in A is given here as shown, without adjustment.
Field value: 38 A
